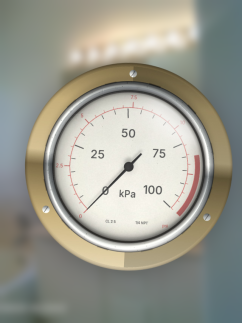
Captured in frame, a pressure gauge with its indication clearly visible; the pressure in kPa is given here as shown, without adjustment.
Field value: 0 kPa
